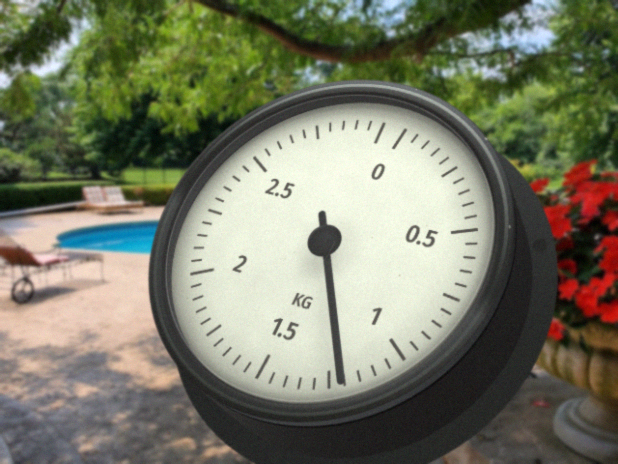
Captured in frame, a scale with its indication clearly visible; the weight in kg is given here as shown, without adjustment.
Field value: 1.2 kg
